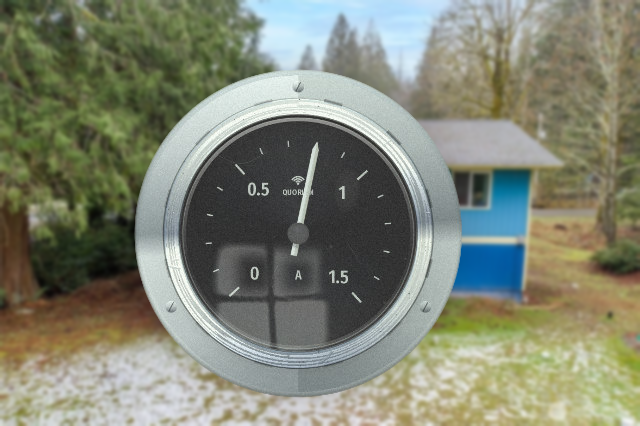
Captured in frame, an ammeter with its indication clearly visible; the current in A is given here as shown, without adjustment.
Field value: 0.8 A
